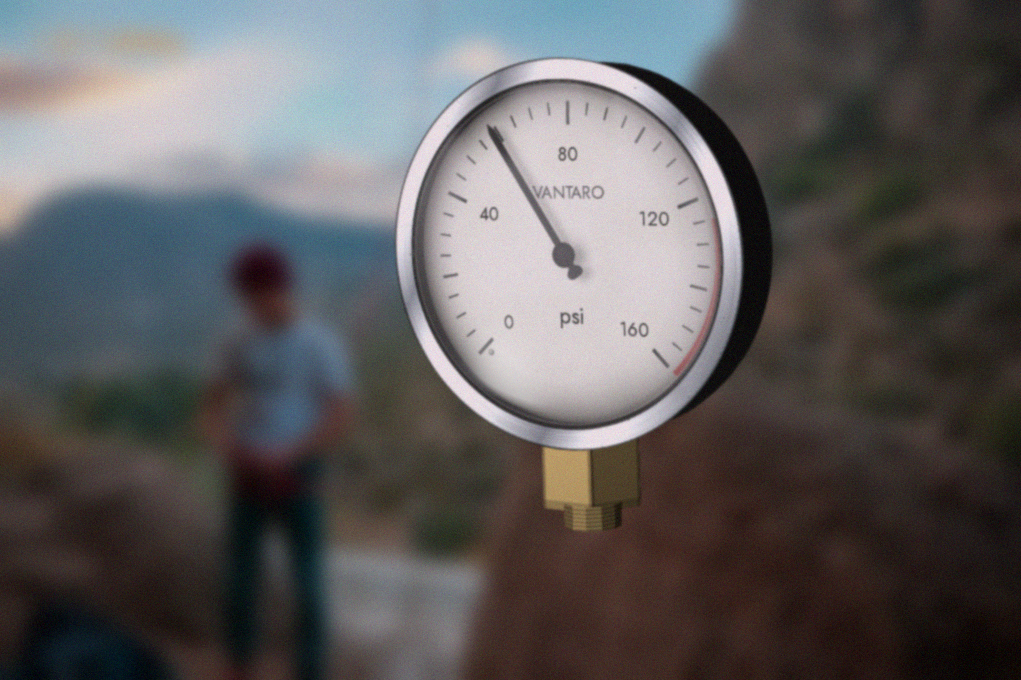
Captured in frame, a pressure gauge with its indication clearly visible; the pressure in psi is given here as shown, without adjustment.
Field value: 60 psi
